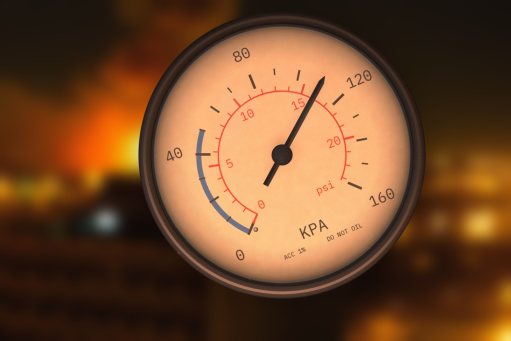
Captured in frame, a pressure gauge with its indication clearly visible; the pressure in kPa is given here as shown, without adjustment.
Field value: 110 kPa
